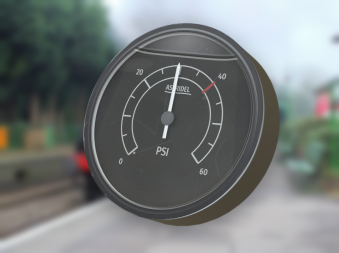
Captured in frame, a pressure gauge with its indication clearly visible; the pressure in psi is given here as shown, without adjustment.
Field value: 30 psi
